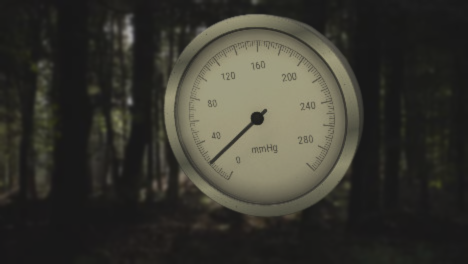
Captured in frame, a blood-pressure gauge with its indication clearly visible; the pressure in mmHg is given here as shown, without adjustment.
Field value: 20 mmHg
